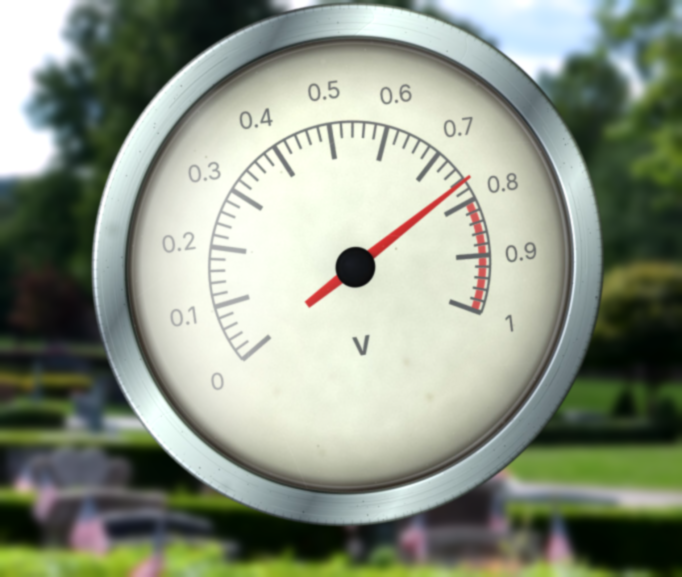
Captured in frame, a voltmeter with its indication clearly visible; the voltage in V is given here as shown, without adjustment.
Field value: 0.76 V
